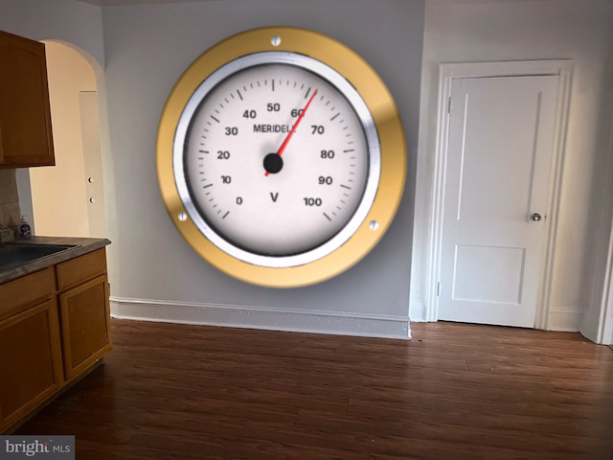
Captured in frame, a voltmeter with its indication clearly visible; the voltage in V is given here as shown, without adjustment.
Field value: 62 V
